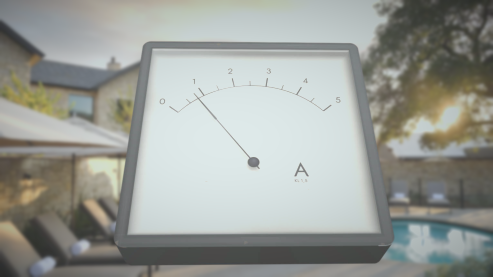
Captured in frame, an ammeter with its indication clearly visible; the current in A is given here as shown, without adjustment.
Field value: 0.75 A
